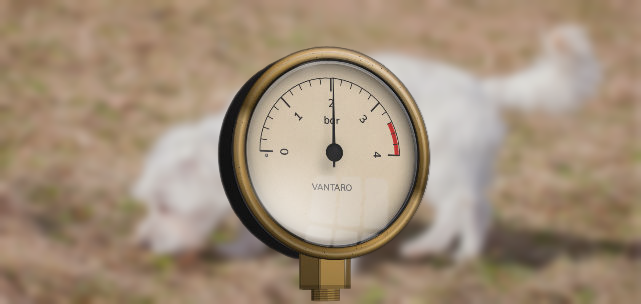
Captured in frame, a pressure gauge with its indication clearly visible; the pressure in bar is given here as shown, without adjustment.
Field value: 2 bar
